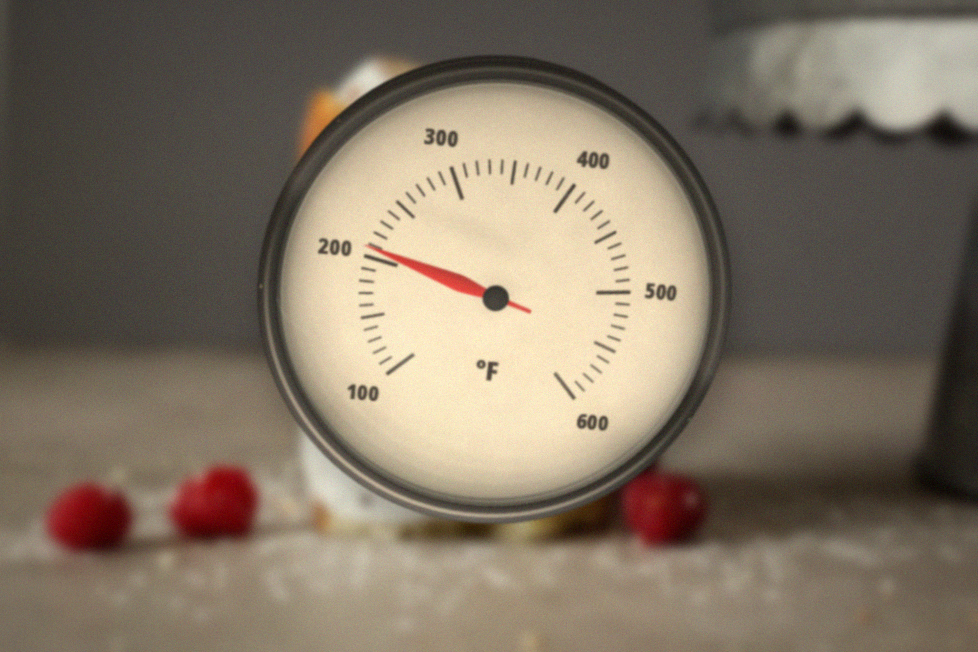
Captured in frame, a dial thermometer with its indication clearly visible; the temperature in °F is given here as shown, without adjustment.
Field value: 210 °F
